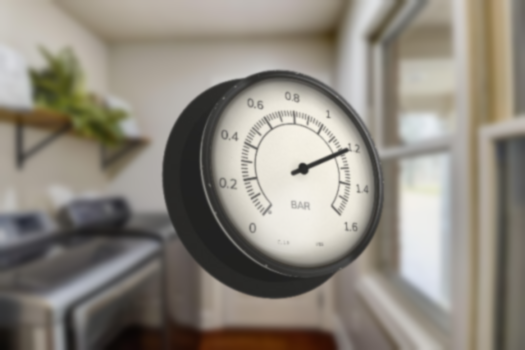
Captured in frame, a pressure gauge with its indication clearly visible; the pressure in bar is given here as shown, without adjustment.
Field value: 1.2 bar
